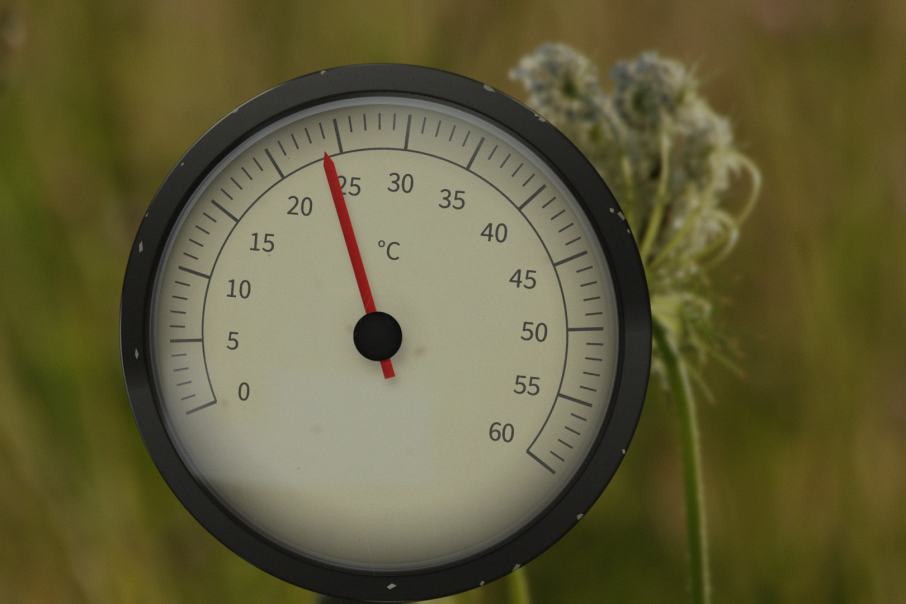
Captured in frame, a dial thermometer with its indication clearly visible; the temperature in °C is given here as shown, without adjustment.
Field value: 24 °C
